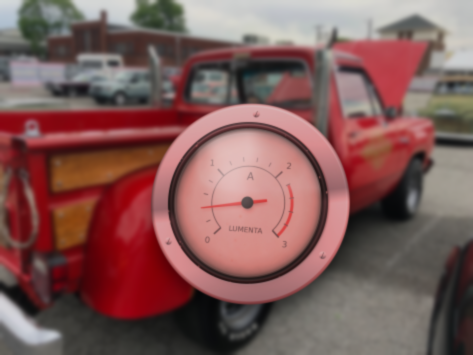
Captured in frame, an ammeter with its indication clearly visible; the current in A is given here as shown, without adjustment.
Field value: 0.4 A
